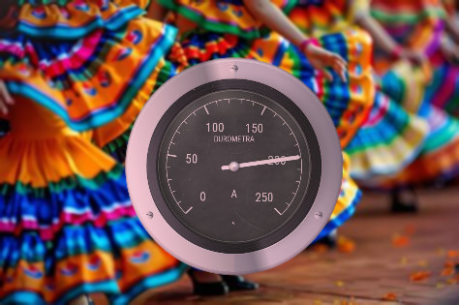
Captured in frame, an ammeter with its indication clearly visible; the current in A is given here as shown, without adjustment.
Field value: 200 A
